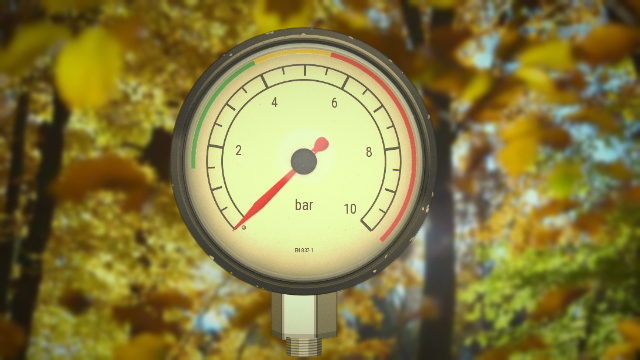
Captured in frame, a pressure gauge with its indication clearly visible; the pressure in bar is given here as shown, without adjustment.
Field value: 0 bar
